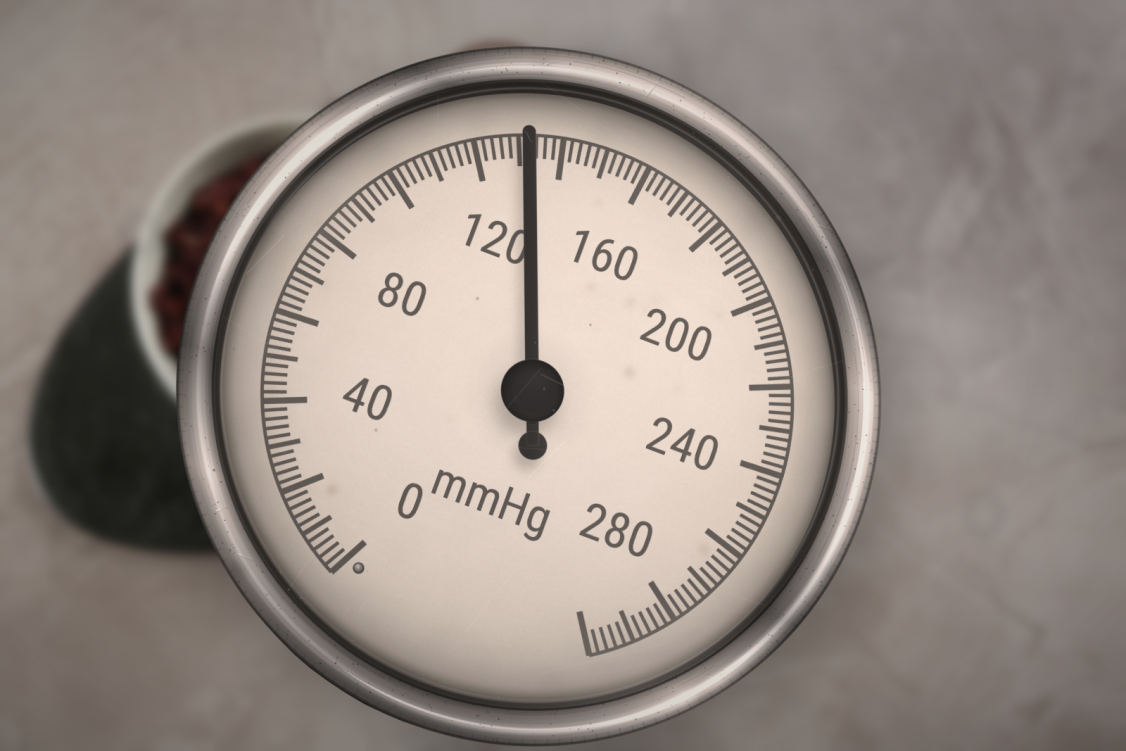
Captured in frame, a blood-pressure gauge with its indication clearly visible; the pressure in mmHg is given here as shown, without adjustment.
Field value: 132 mmHg
